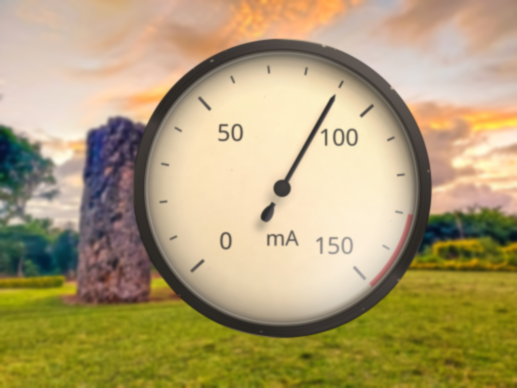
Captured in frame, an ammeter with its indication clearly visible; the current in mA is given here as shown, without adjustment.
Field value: 90 mA
